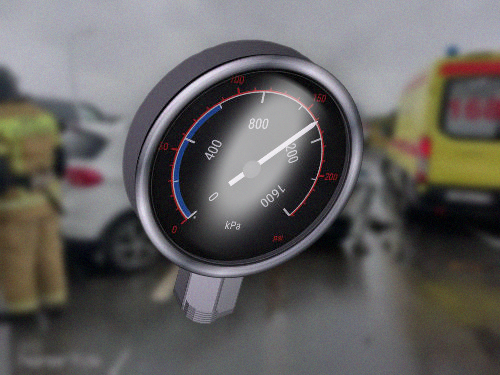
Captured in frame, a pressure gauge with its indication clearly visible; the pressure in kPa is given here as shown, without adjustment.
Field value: 1100 kPa
